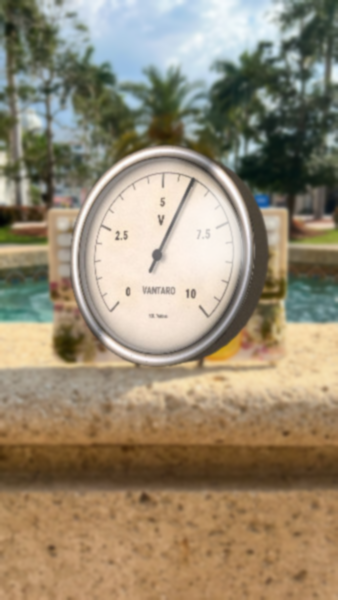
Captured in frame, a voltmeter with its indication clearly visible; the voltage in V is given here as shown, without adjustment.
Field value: 6 V
